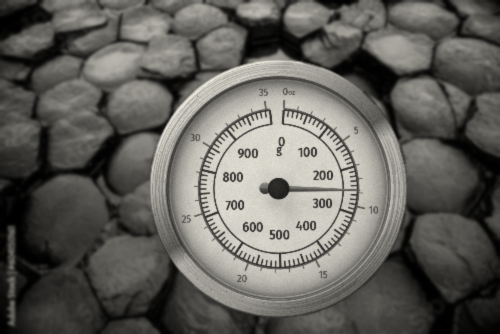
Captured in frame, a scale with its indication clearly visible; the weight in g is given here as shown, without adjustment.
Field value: 250 g
